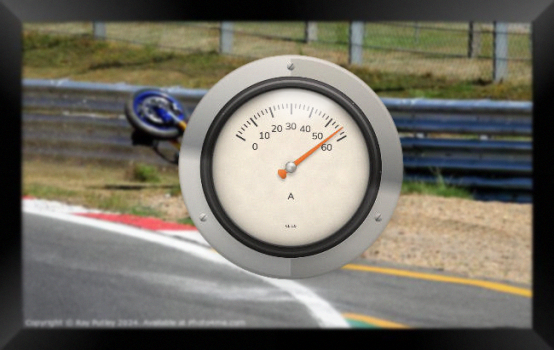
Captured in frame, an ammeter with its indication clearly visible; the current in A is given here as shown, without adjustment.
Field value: 56 A
